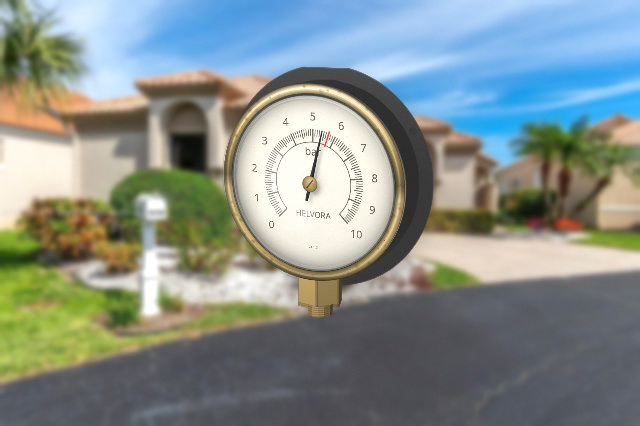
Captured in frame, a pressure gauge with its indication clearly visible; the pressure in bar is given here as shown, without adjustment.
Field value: 5.5 bar
